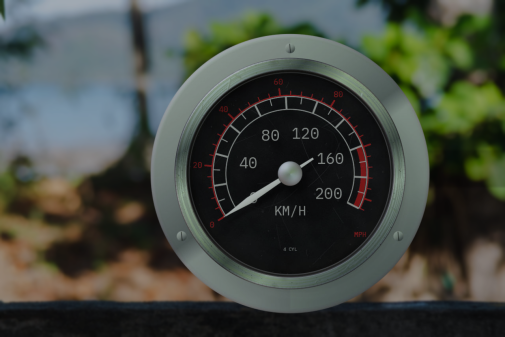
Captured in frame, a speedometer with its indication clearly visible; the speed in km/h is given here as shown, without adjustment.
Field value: 0 km/h
